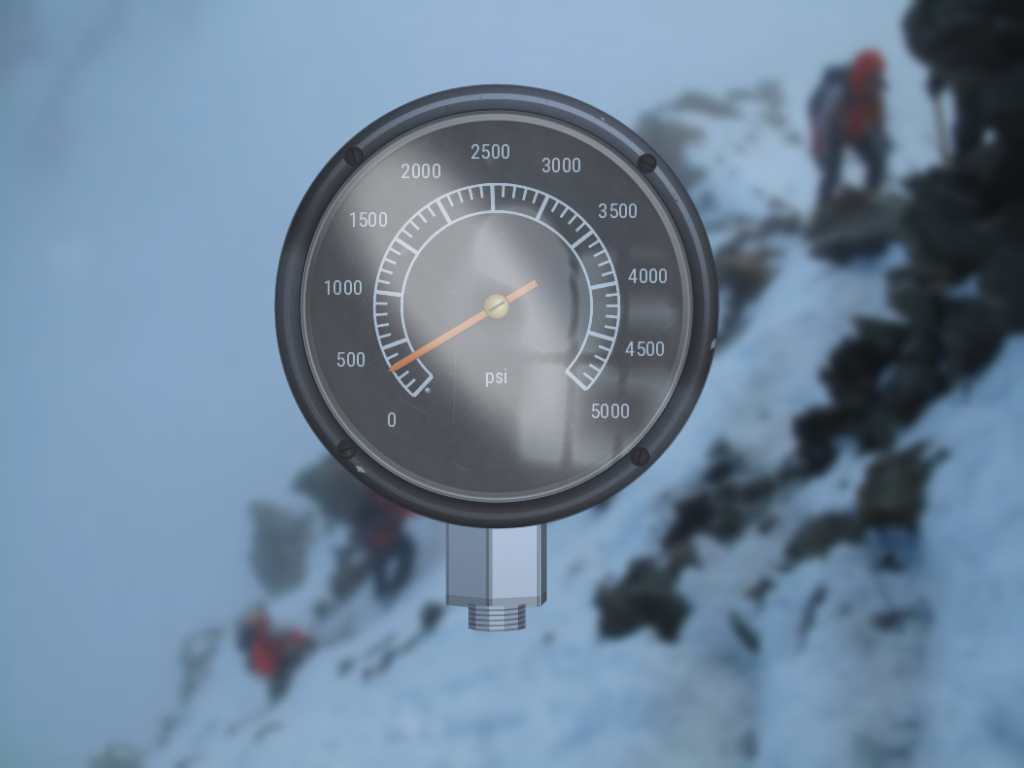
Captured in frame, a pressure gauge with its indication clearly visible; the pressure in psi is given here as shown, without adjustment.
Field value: 300 psi
